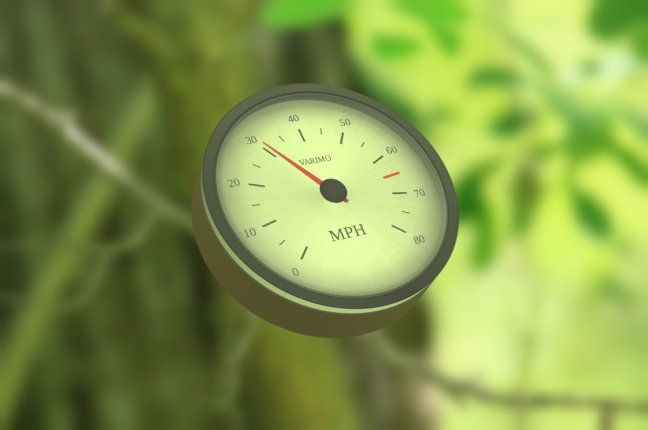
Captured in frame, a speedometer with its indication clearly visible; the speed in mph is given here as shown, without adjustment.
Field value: 30 mph
